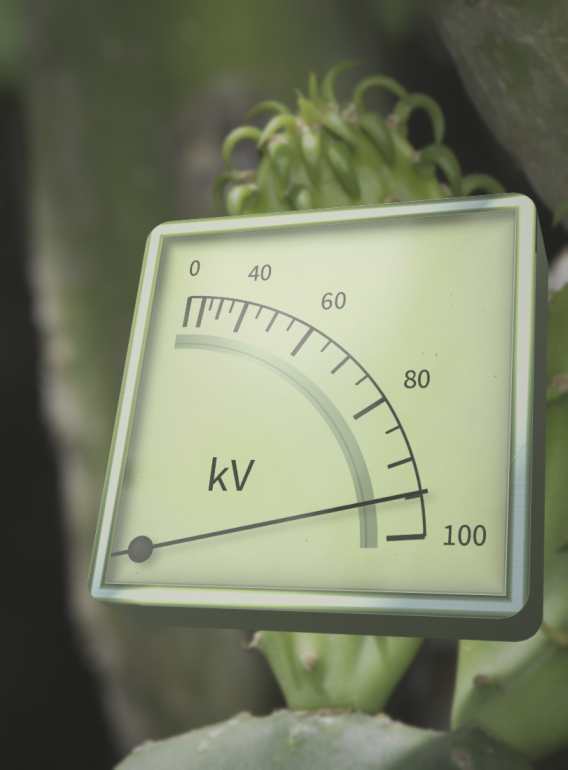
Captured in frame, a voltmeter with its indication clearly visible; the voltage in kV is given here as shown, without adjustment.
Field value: 95 kV
